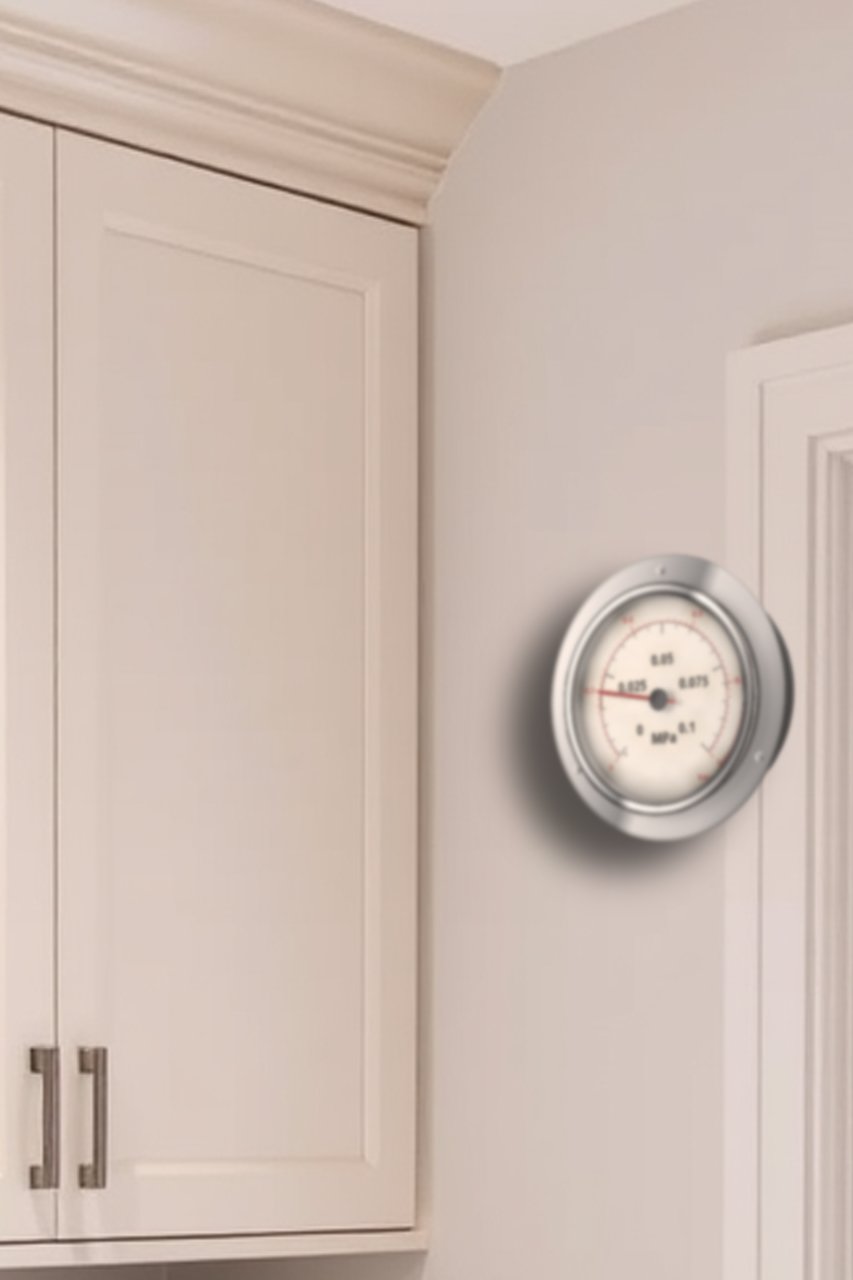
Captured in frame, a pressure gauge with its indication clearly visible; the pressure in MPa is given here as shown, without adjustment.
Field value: 0.02 MPa
